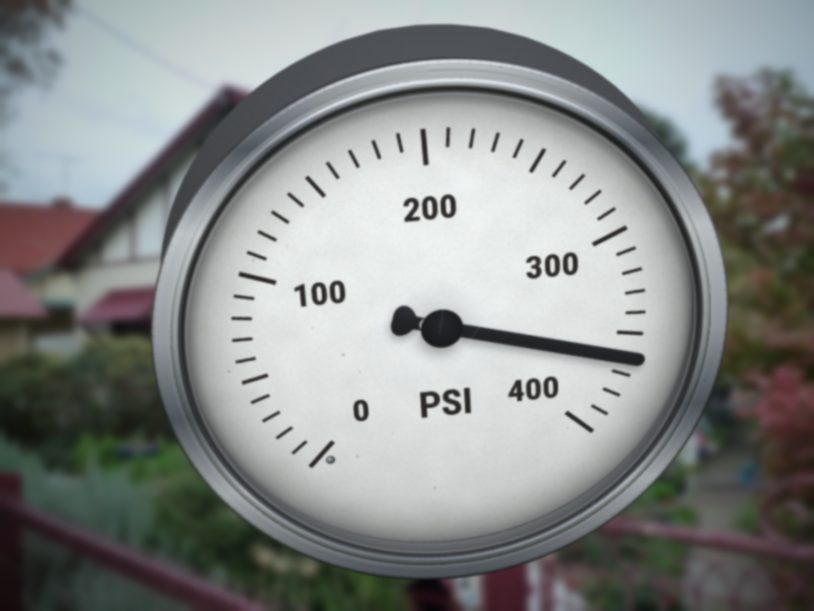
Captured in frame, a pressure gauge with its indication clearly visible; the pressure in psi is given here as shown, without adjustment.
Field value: 360 psi
